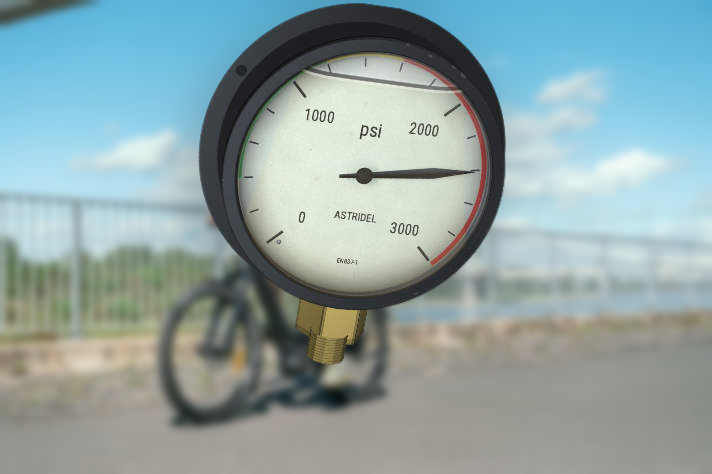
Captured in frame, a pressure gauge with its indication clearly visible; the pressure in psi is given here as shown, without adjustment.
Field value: 2400 psi
